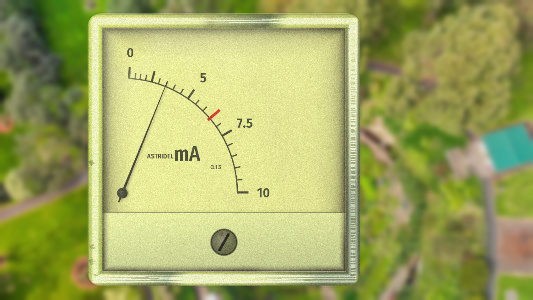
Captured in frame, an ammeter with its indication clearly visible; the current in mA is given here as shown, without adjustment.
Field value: 3.5 mA
